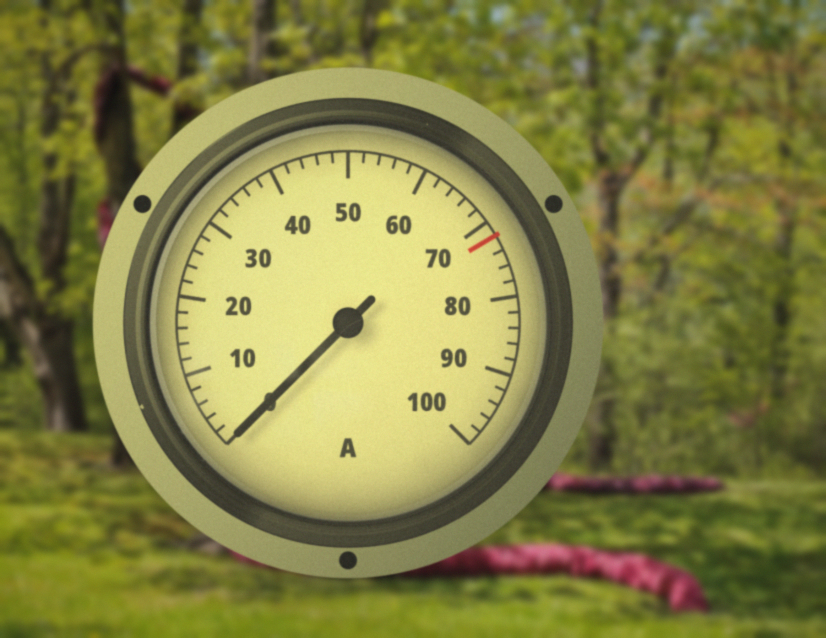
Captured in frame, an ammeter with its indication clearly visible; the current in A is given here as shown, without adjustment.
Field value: 0 A
